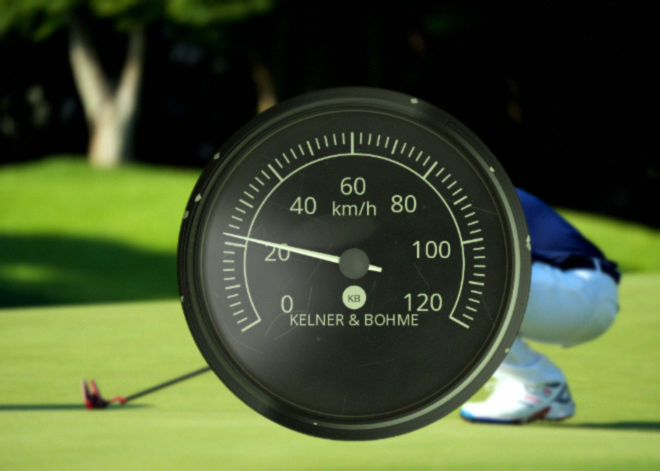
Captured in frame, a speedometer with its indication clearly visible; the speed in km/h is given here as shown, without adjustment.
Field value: 22 km/h
